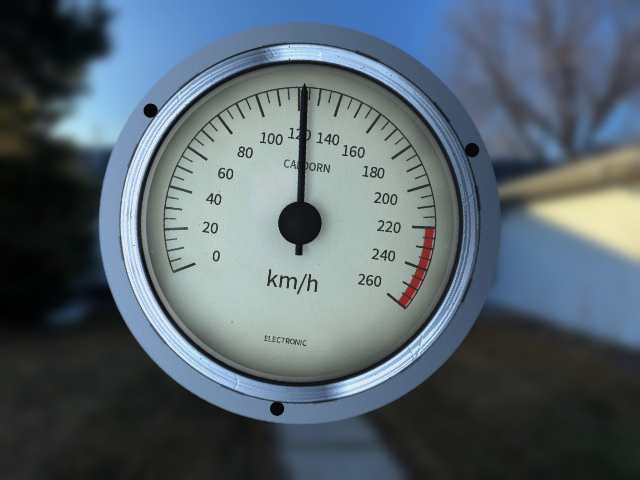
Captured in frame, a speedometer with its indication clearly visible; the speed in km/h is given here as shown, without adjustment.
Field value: 122.5 km/h
